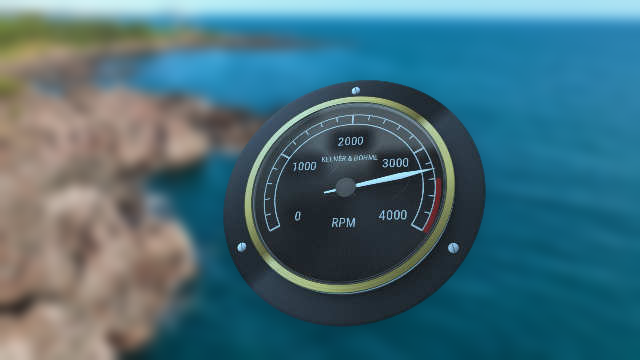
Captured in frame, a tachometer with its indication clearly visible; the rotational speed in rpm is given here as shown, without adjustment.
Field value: 3300 rpm
